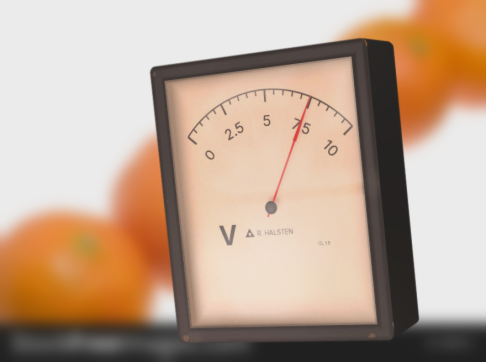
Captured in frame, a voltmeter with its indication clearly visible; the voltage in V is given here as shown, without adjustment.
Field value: 7.5 V
